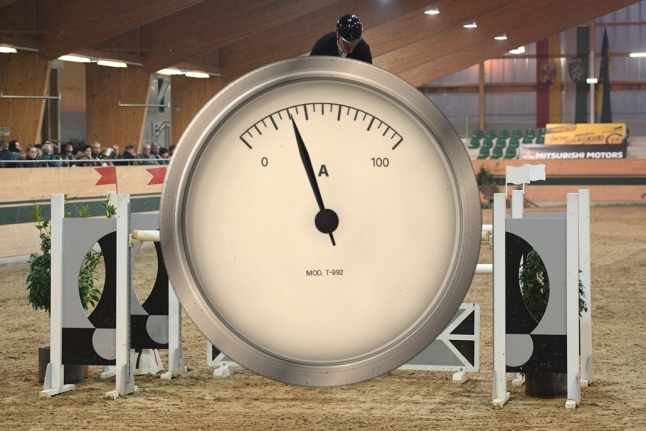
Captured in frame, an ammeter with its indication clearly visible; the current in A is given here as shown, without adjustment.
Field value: 30 A
